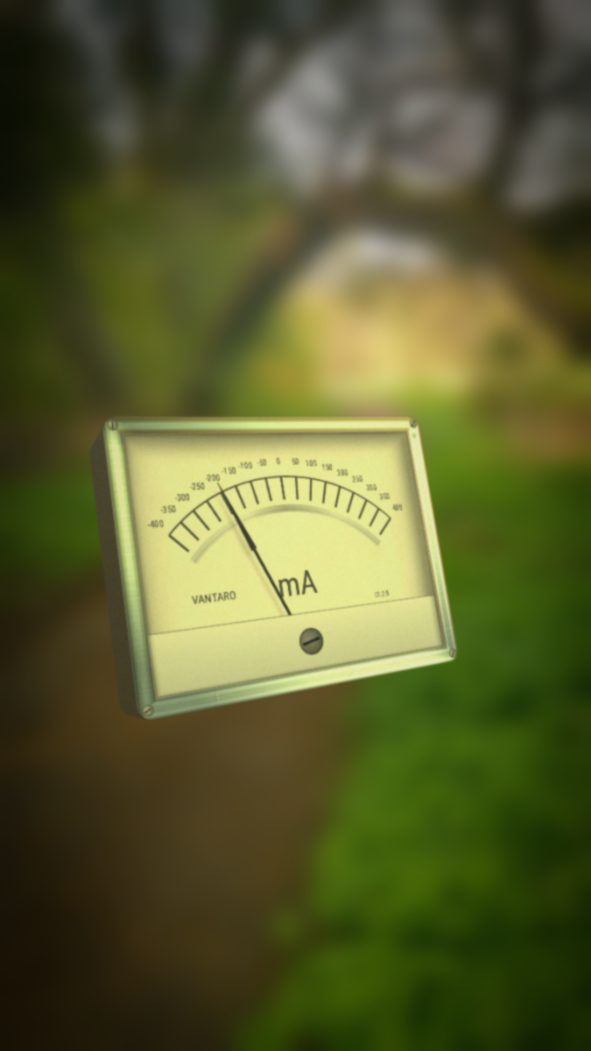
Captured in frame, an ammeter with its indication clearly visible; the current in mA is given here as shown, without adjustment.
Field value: -200 mA
